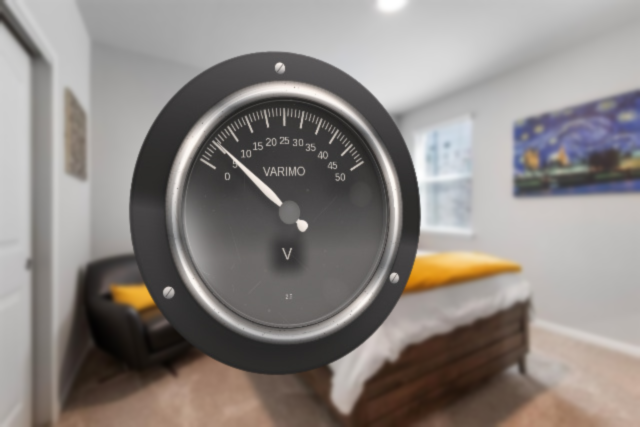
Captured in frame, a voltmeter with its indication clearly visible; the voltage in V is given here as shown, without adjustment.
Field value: 5 V
